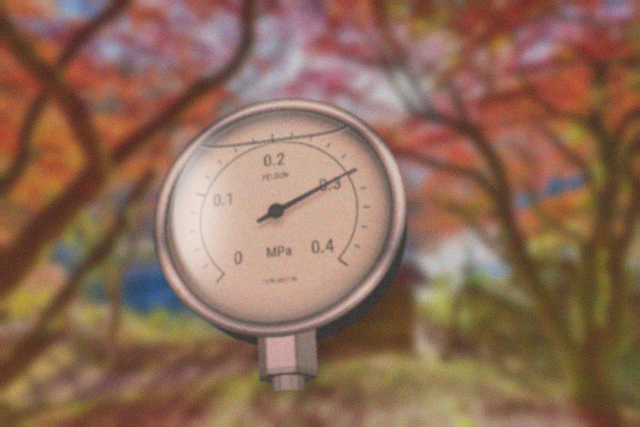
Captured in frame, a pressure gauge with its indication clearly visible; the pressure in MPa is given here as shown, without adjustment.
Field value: 0.3 MPa
